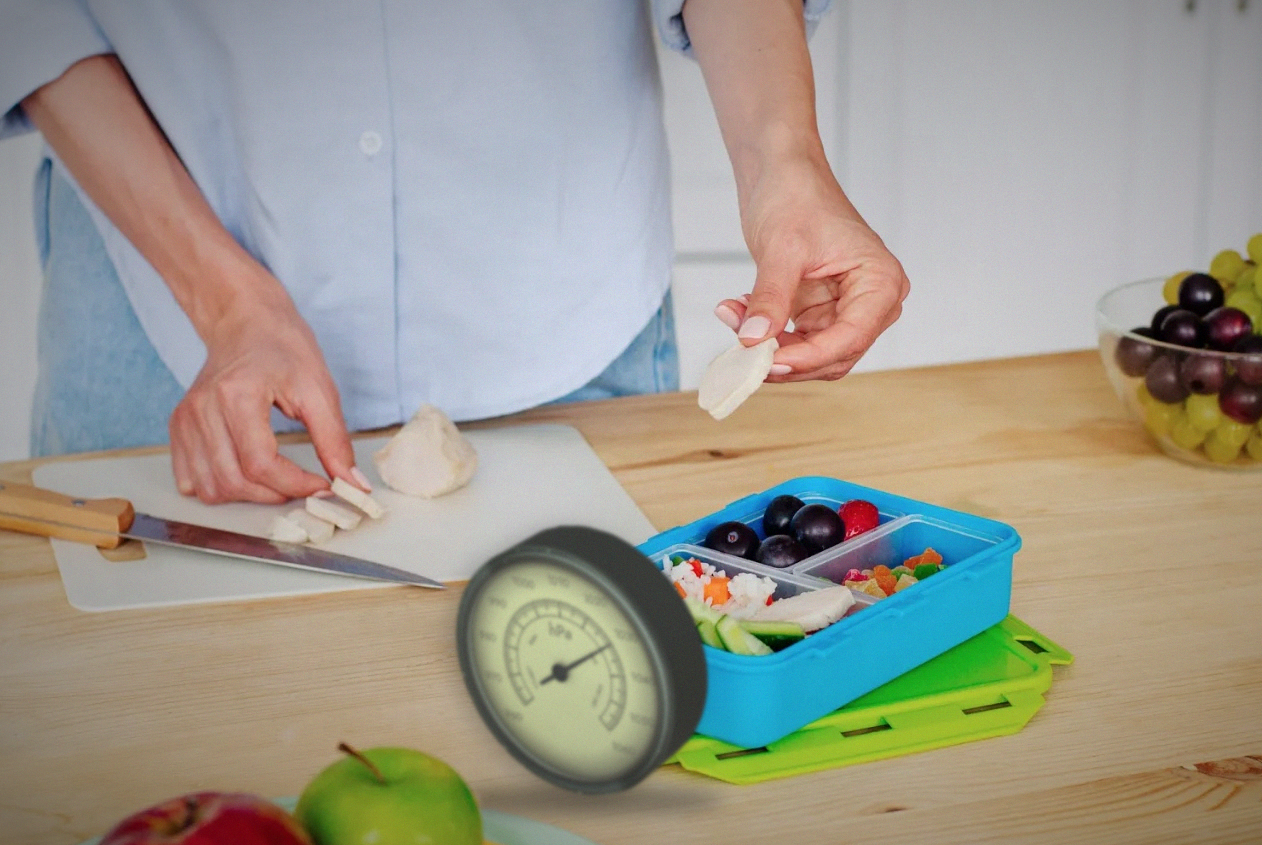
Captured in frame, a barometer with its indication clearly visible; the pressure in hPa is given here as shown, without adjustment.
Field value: 1030 hPa
